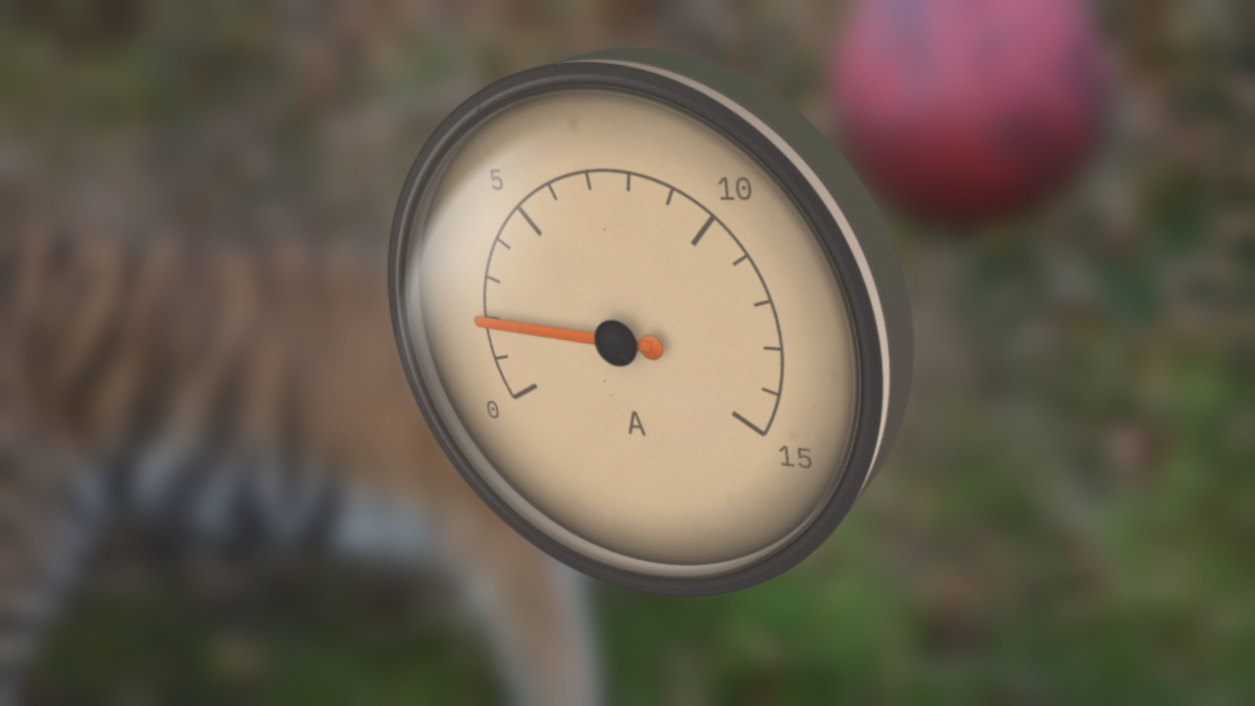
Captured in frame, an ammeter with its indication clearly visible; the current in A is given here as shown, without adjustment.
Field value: 2 A
